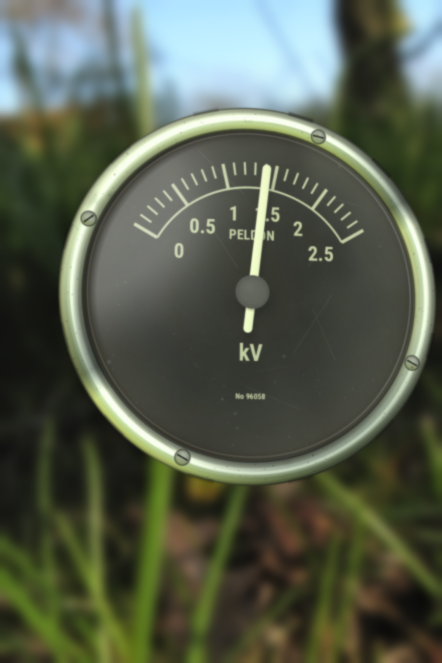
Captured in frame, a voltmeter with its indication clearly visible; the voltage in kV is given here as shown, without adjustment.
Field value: 1.4 kV
